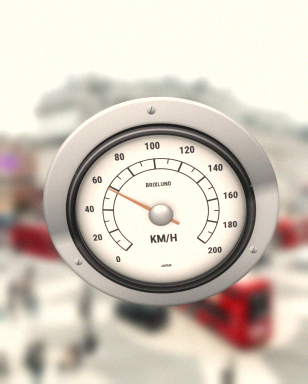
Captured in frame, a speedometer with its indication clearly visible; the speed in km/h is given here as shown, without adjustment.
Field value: 60 km/h
